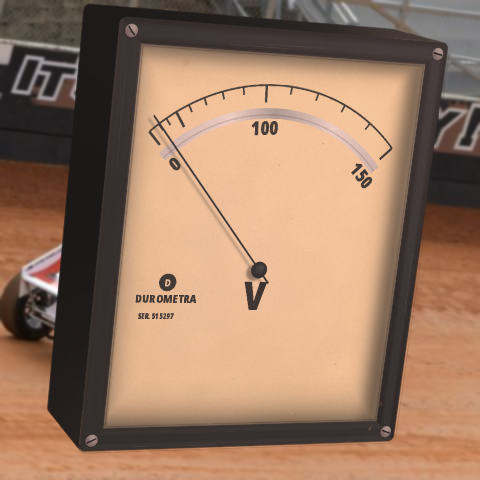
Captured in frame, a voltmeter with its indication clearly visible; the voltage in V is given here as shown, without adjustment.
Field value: 30 V
